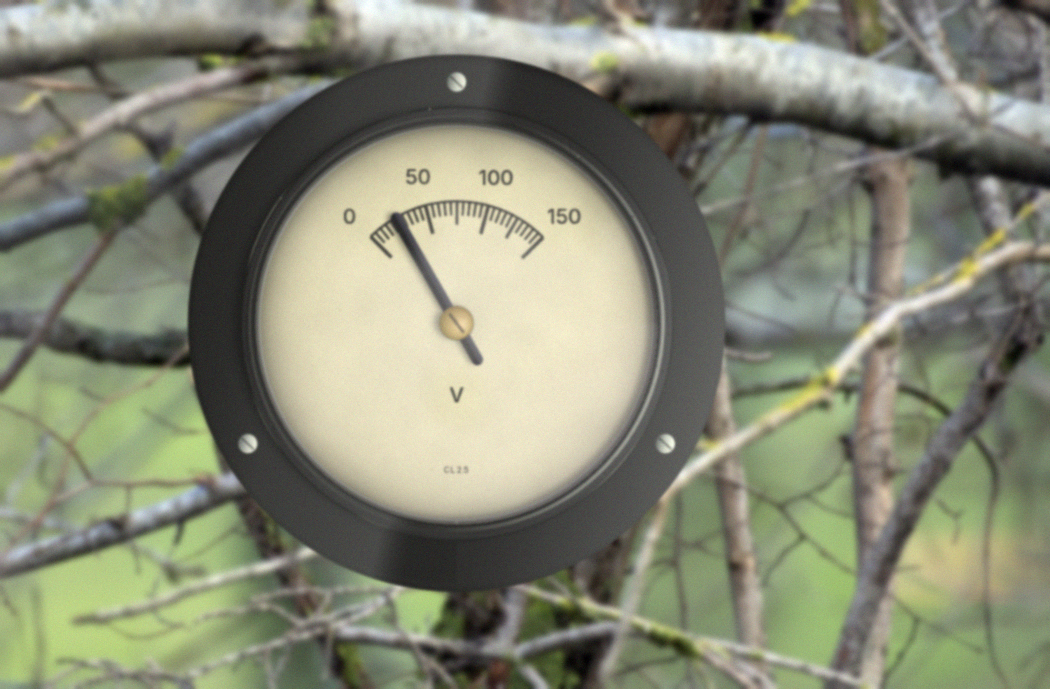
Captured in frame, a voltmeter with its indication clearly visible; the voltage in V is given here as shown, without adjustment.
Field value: 25 V
